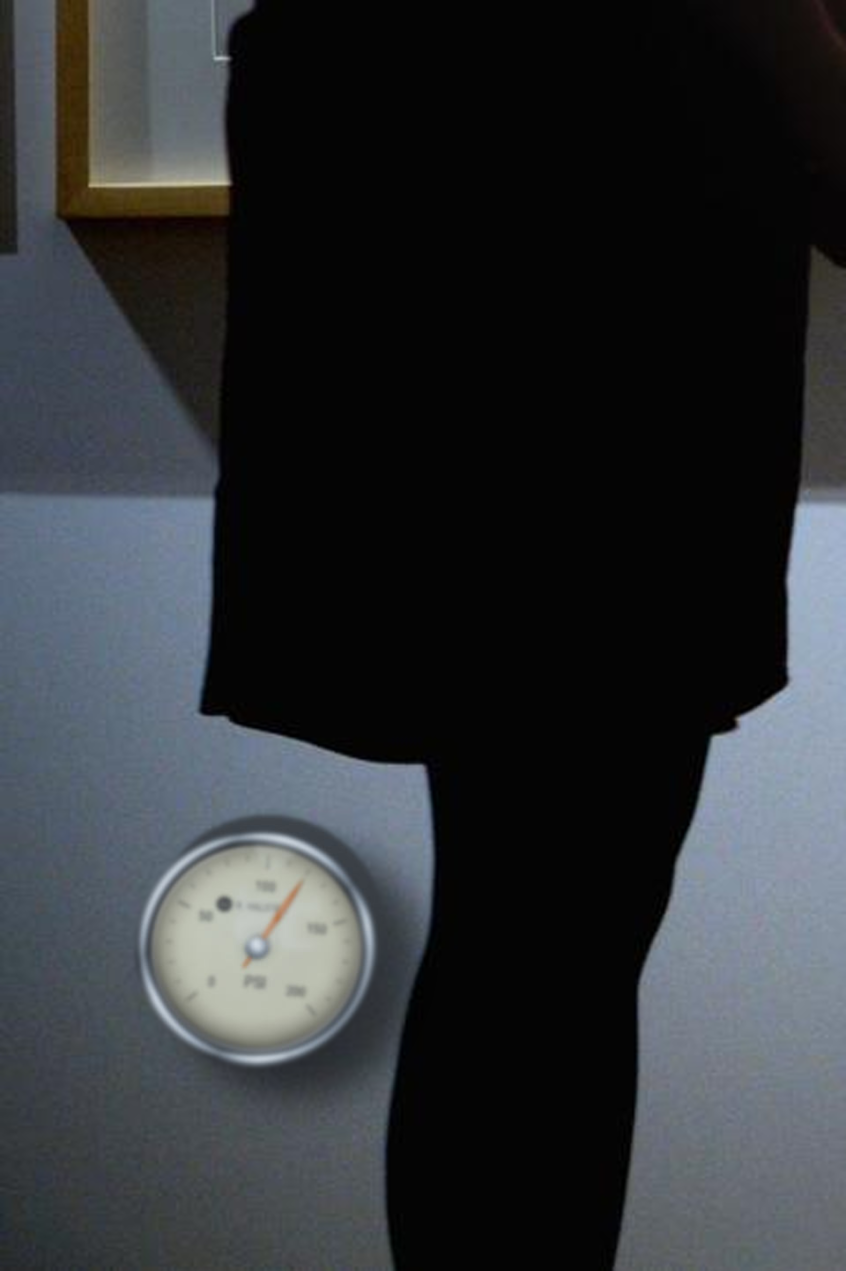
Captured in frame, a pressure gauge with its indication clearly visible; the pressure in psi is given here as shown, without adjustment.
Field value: 120 psi
